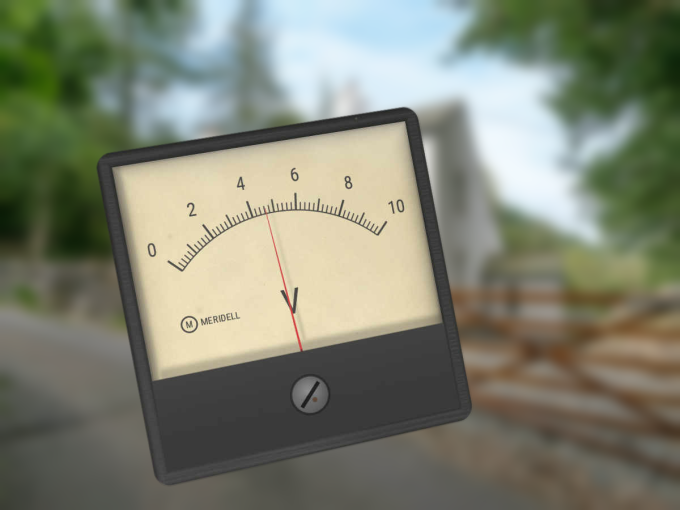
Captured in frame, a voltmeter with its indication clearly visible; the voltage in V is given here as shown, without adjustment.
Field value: 4.6 V
